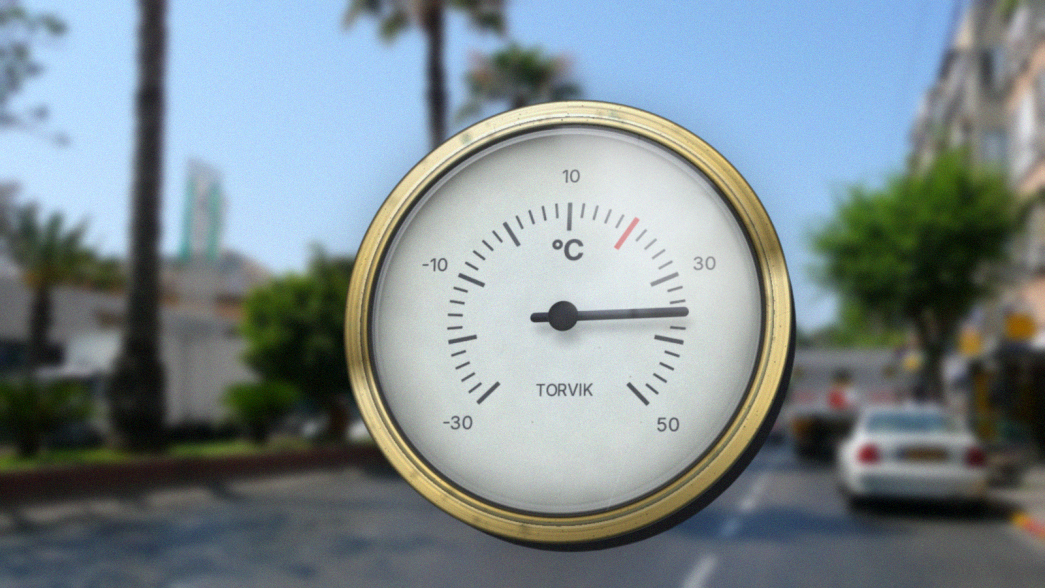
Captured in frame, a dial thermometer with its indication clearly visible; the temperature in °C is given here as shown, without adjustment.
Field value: 36 °C
